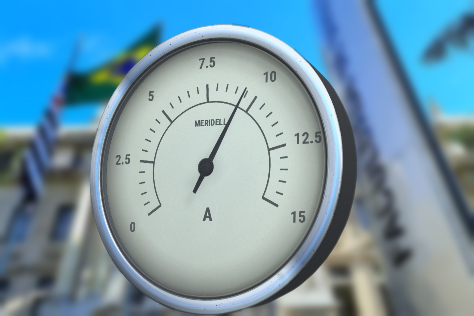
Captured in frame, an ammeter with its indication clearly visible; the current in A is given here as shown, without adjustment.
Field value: 9.5 A
